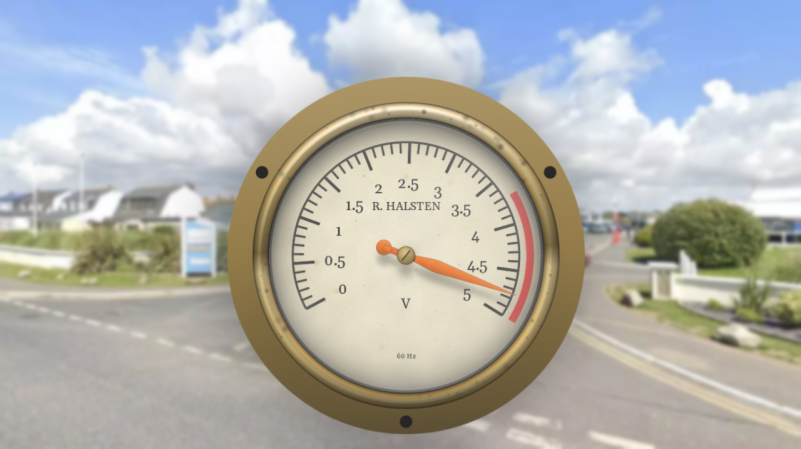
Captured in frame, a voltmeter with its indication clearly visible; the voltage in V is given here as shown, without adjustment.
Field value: 4.75 V
